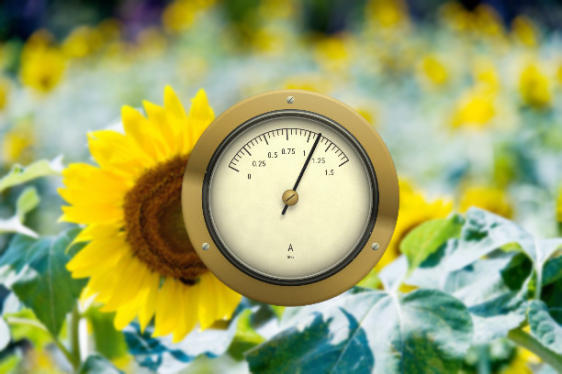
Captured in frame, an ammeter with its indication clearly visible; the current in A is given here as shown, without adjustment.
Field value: 1.1 A
